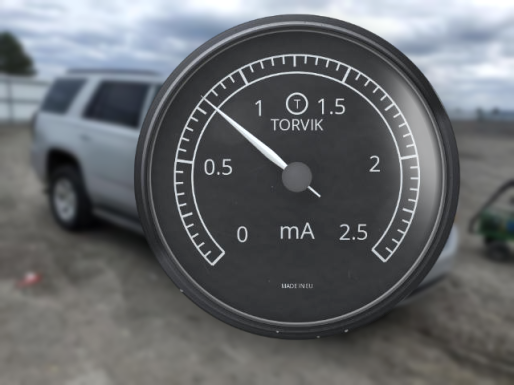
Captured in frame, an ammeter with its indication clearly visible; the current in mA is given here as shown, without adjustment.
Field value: 0.8 mA
